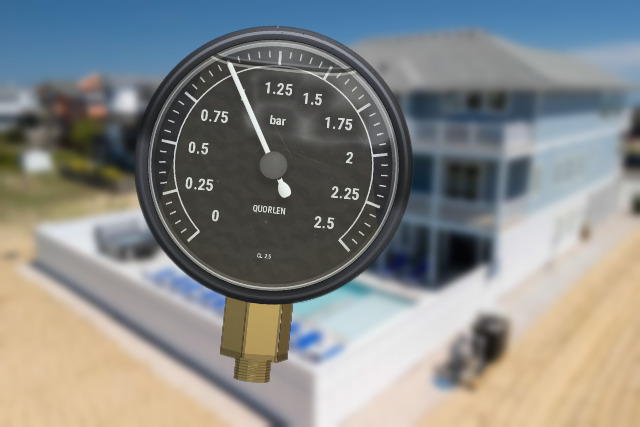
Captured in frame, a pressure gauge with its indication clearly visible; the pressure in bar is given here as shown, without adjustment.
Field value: 1 bar
